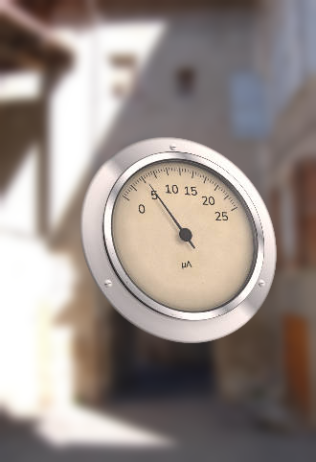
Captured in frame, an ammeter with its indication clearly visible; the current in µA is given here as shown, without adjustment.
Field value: 5 µA
